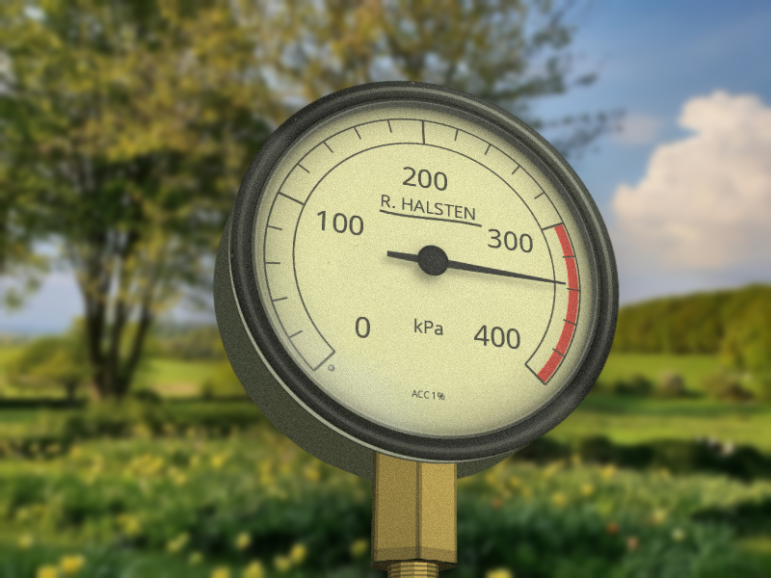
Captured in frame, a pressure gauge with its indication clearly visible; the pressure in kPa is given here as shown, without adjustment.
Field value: 340 kPa
